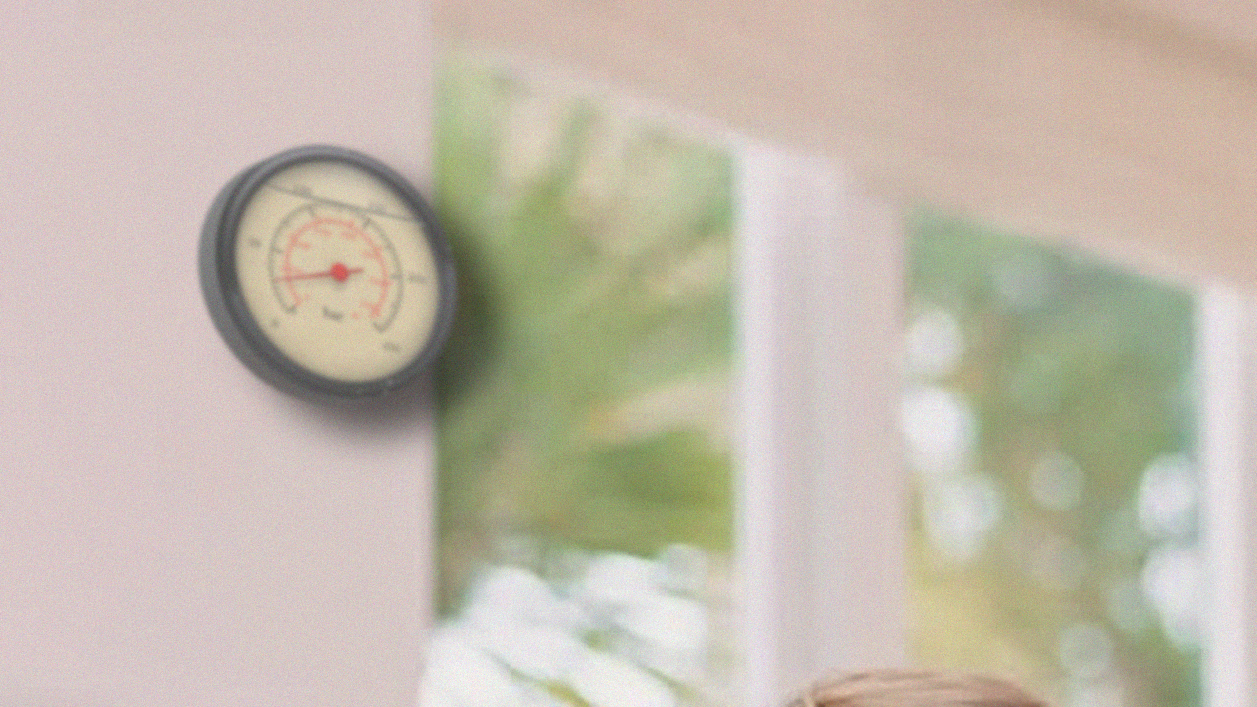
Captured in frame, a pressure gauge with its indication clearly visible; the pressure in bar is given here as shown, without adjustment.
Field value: 25 bar
